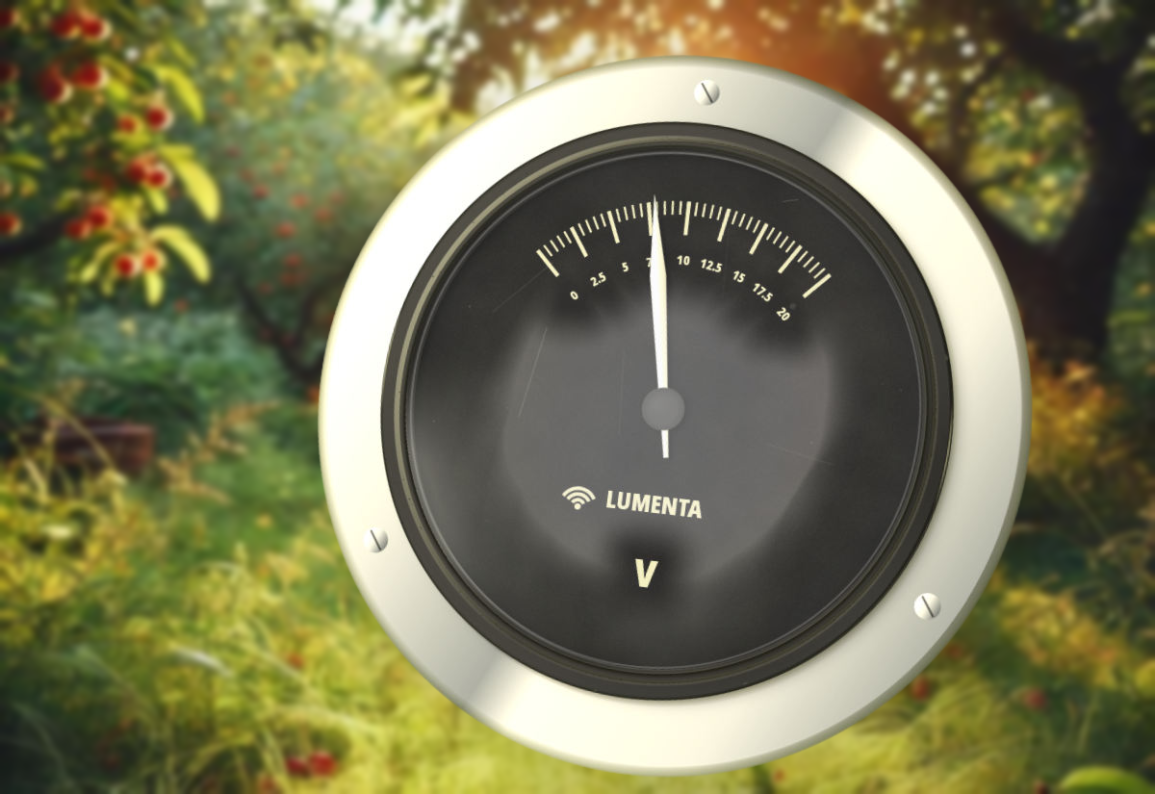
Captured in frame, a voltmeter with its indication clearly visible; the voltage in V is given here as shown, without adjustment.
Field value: 8 V
